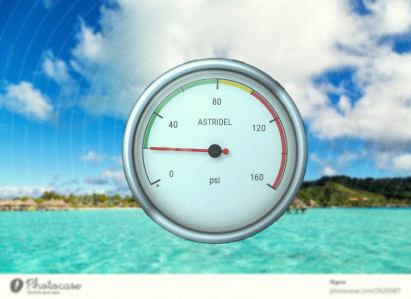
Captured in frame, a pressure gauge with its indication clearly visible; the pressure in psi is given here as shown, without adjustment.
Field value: 20 psi
